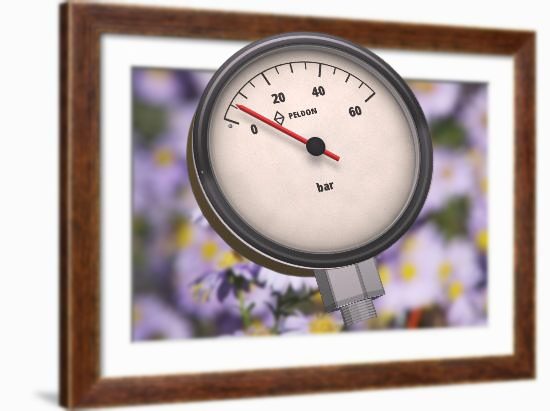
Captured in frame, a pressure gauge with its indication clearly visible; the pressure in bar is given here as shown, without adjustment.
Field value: 5 bar
